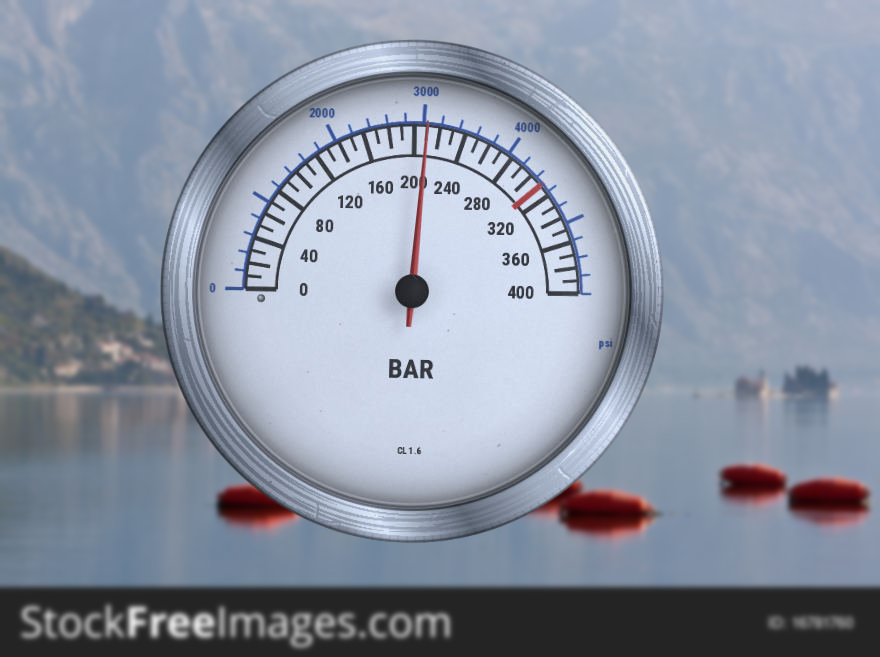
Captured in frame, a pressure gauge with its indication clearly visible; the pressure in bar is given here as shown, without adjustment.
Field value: 210 bar
